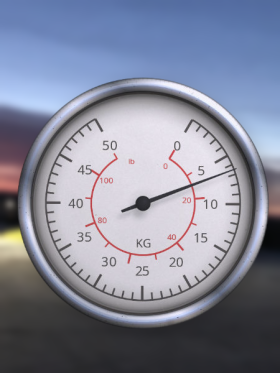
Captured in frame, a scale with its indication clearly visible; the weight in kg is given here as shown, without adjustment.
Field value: 6.5 kg
